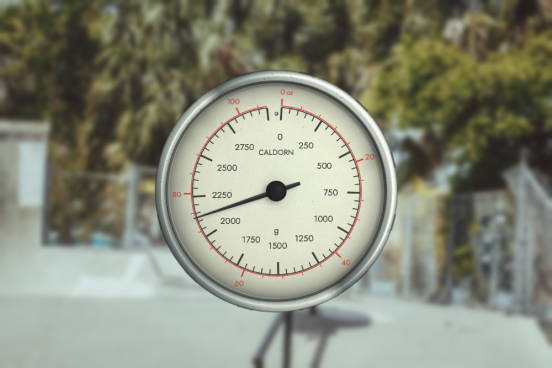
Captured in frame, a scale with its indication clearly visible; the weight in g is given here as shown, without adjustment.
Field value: 2125 g
